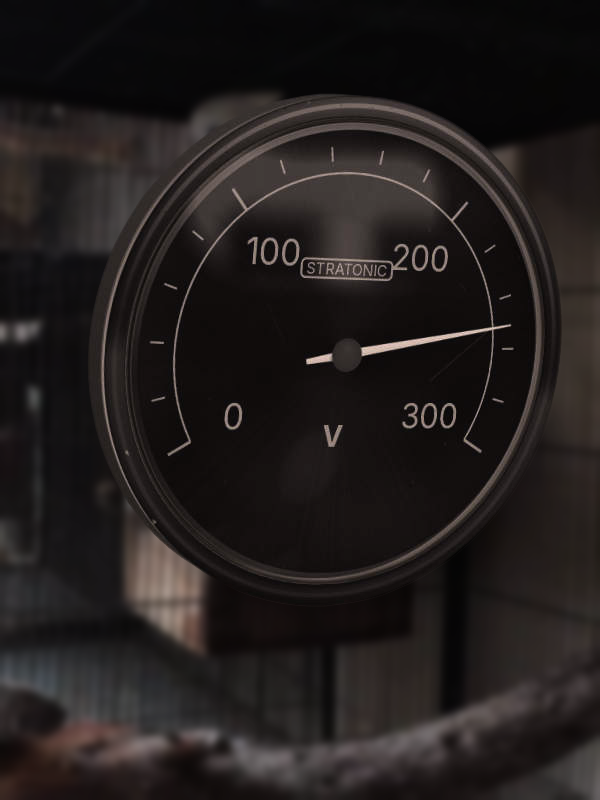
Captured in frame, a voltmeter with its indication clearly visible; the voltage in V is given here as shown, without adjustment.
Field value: 250 V
